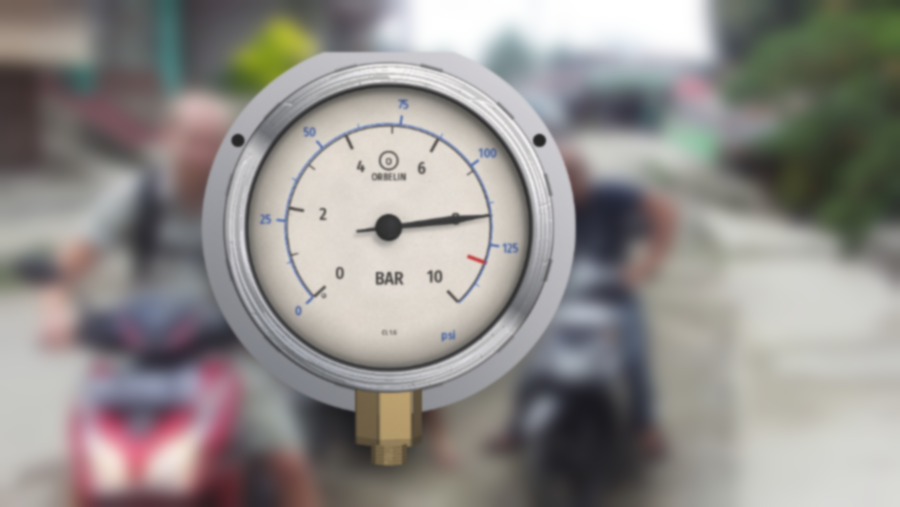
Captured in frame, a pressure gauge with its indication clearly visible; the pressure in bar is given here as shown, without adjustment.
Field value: 8 bar
